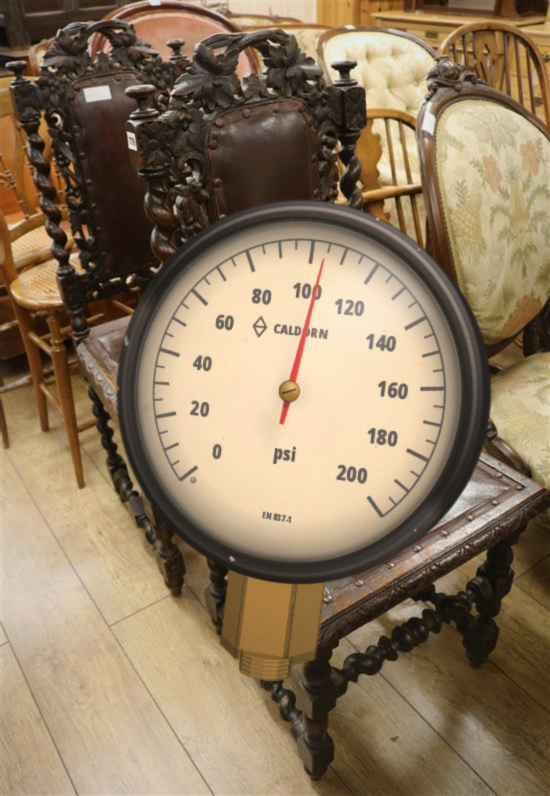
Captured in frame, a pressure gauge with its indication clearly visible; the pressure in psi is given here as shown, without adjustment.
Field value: 105 psi
